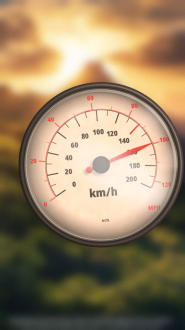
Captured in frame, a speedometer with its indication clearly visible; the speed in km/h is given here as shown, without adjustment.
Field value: 160 km/h
